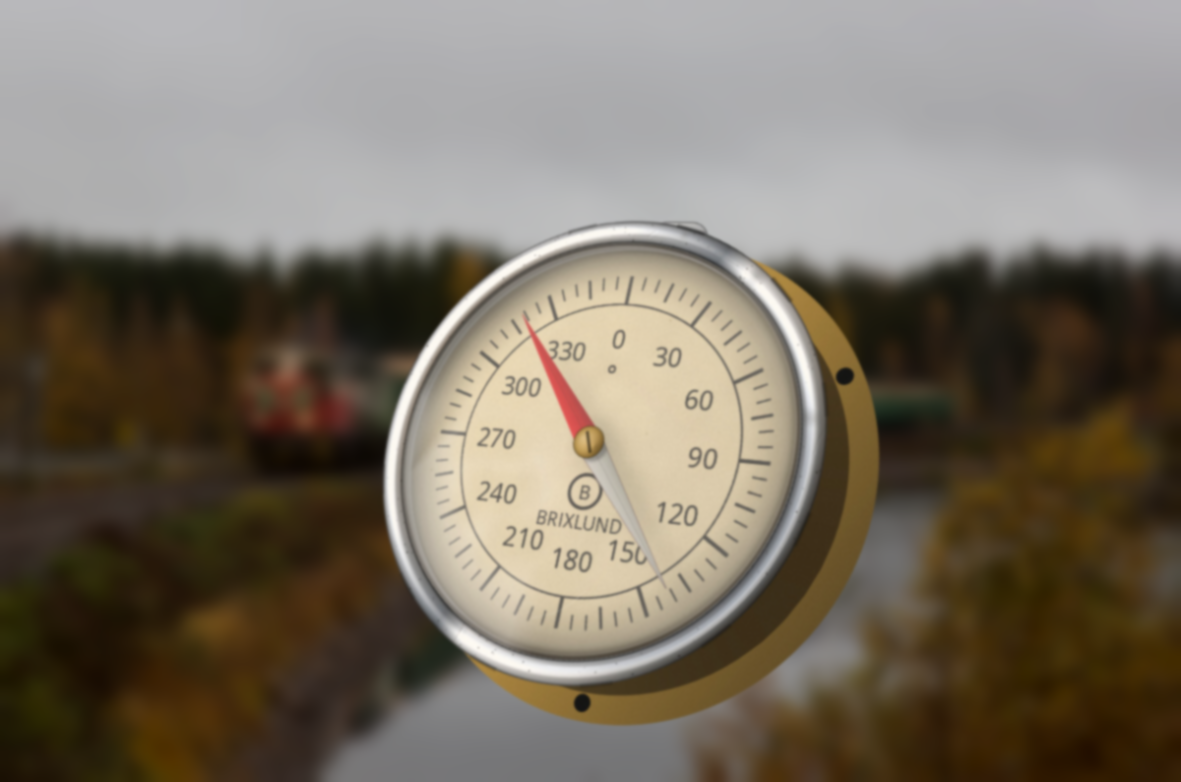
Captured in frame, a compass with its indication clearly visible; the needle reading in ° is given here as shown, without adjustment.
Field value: 320 °
